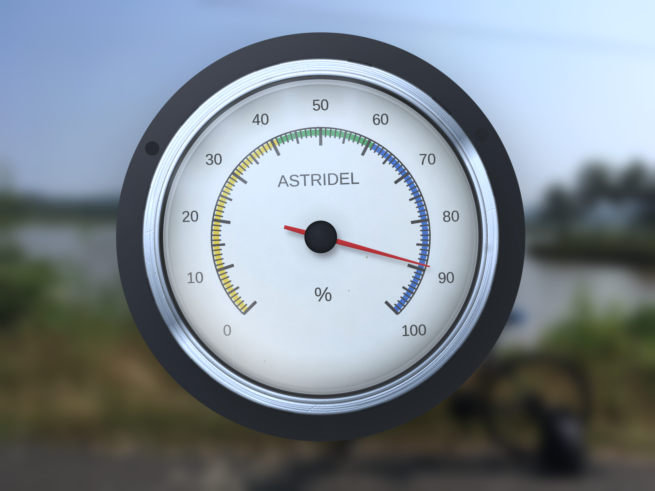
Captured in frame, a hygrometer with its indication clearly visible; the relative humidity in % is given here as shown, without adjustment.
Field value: 89 %
